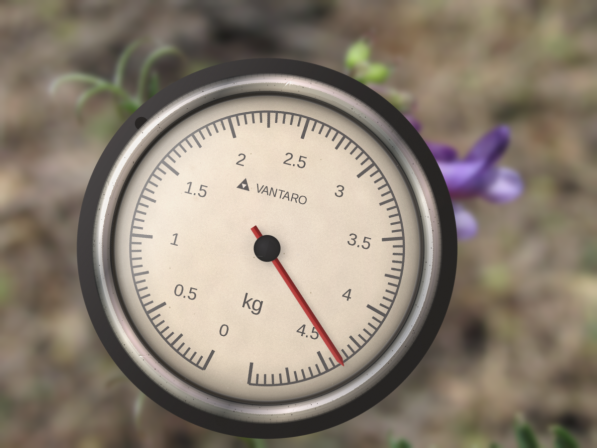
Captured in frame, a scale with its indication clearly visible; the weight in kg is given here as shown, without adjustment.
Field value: 4.4 kg
